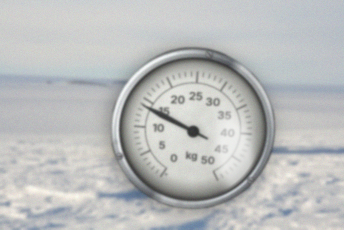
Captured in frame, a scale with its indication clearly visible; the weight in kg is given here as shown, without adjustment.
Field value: 14 kg
